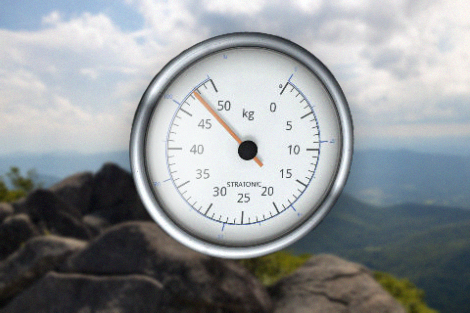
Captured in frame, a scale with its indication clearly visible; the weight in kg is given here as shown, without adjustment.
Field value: 47.5 kg
